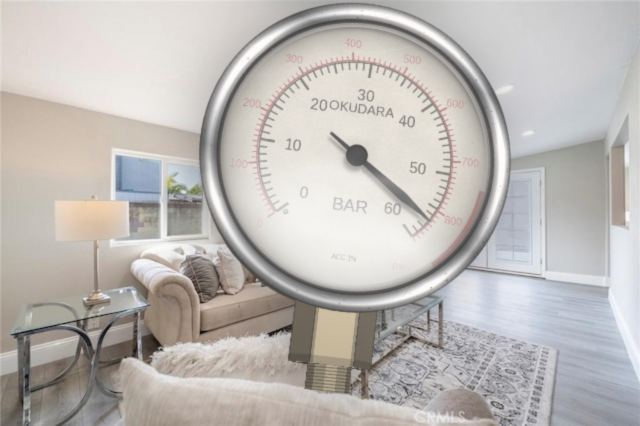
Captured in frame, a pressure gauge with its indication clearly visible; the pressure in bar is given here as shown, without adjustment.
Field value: 57 bar
